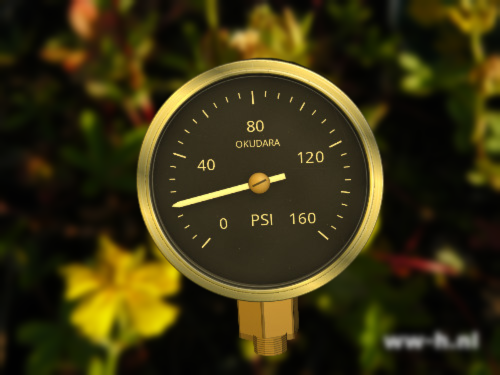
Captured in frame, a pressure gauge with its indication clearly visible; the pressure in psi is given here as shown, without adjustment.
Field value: 20 psi
